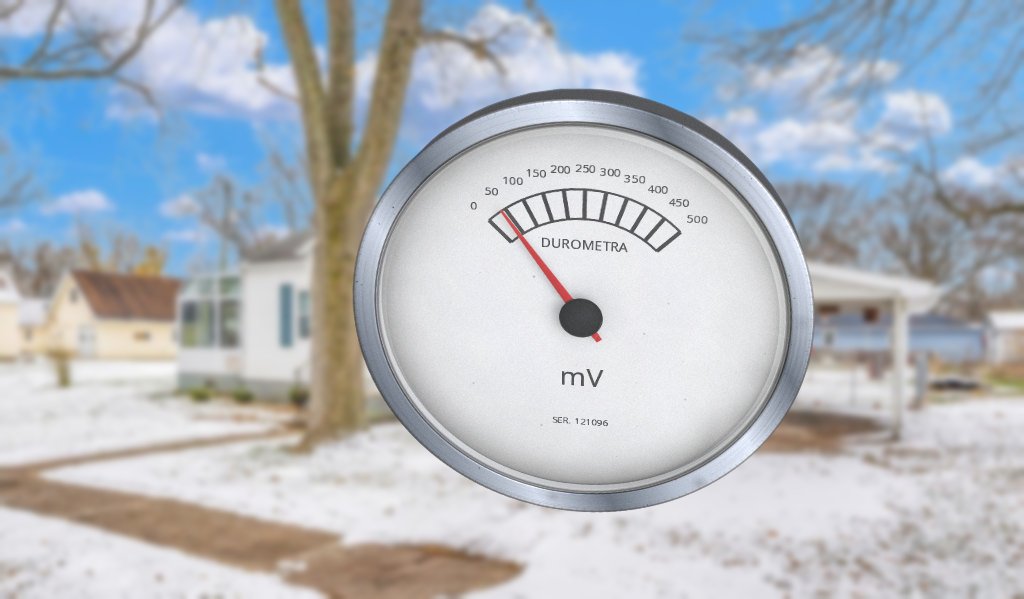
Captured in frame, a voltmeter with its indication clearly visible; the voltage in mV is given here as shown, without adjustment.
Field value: 50 mV
